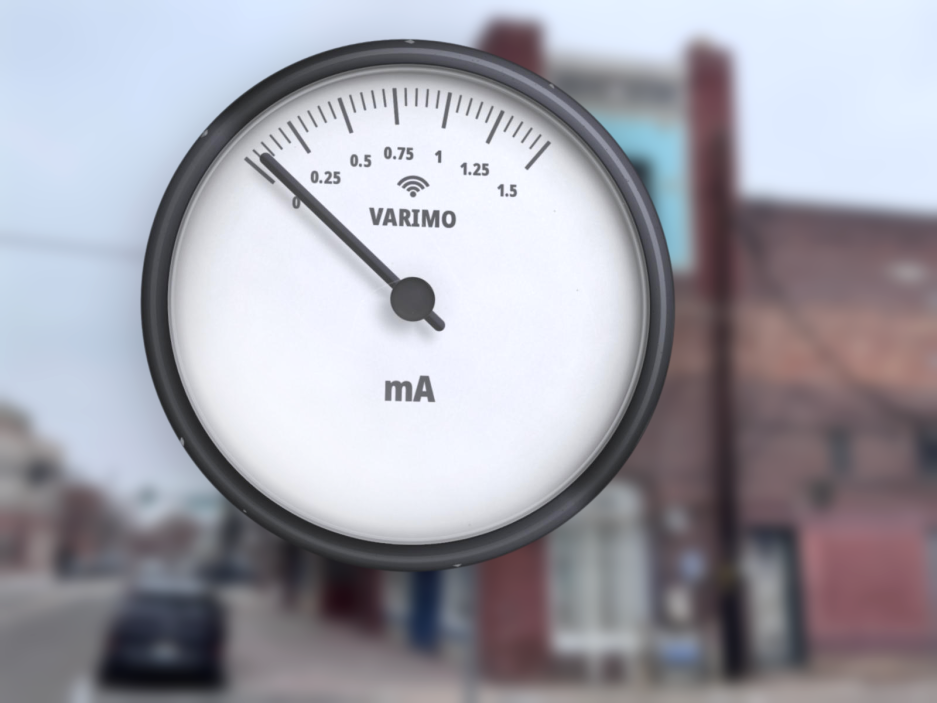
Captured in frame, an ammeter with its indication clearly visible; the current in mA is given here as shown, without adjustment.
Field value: 0.05 mA
